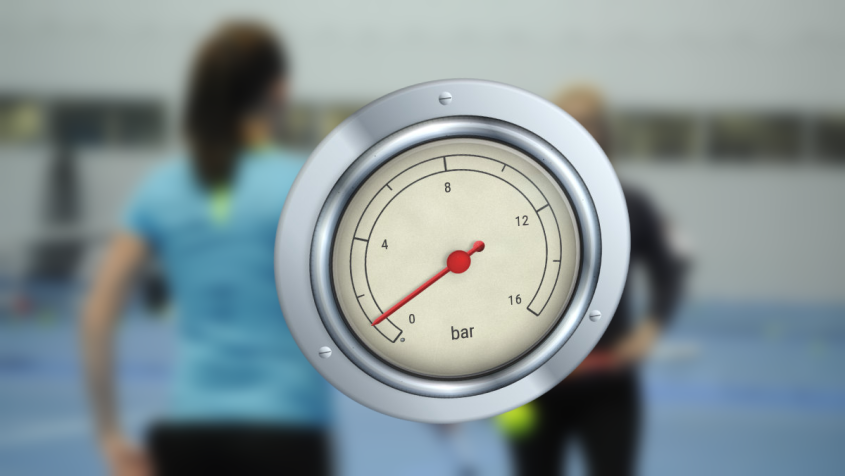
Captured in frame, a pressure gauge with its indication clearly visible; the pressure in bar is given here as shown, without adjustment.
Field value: 1 bar
